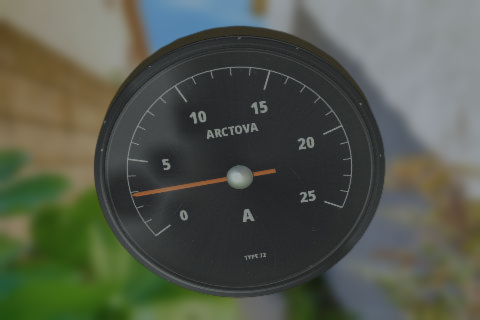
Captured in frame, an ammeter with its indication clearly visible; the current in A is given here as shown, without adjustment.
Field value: 3 A
